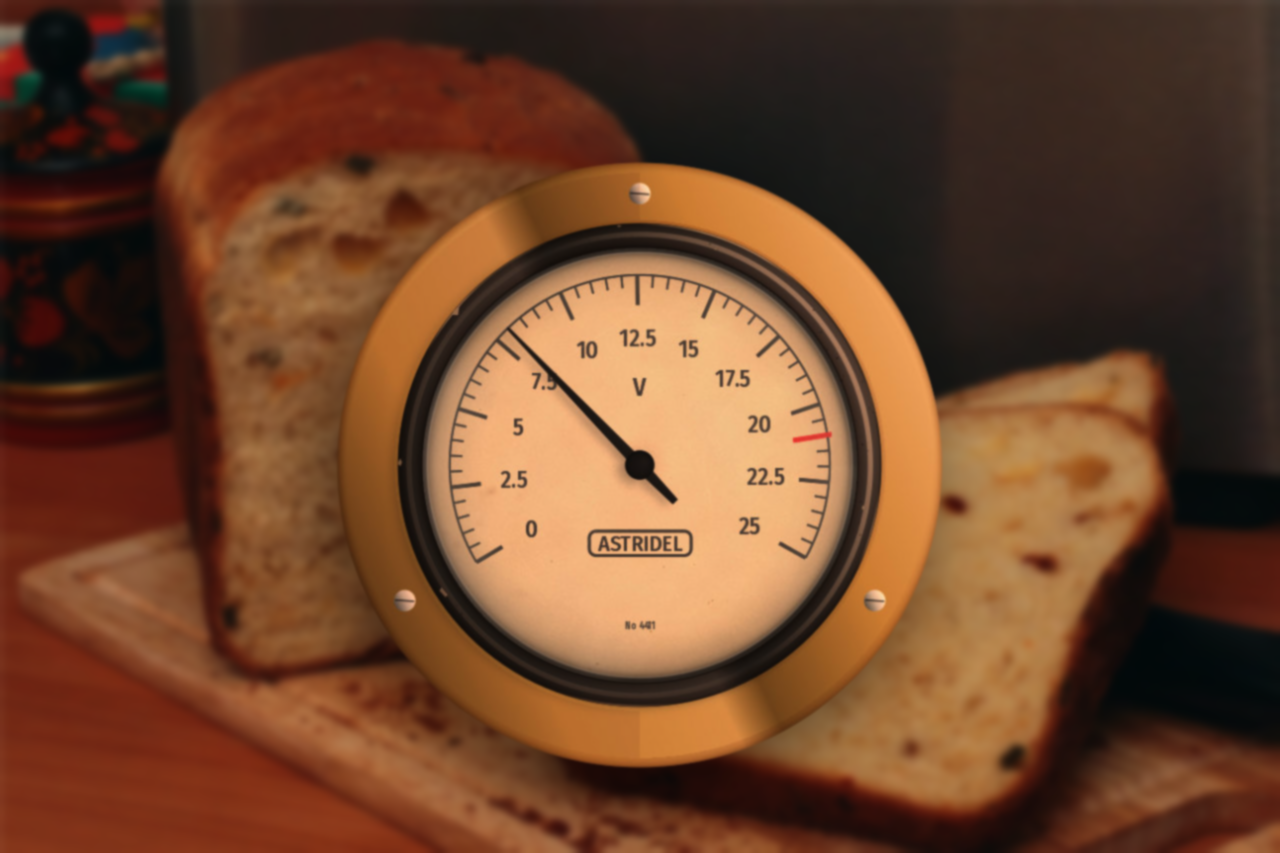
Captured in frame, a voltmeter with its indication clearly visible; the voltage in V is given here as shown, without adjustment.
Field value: 8 V
